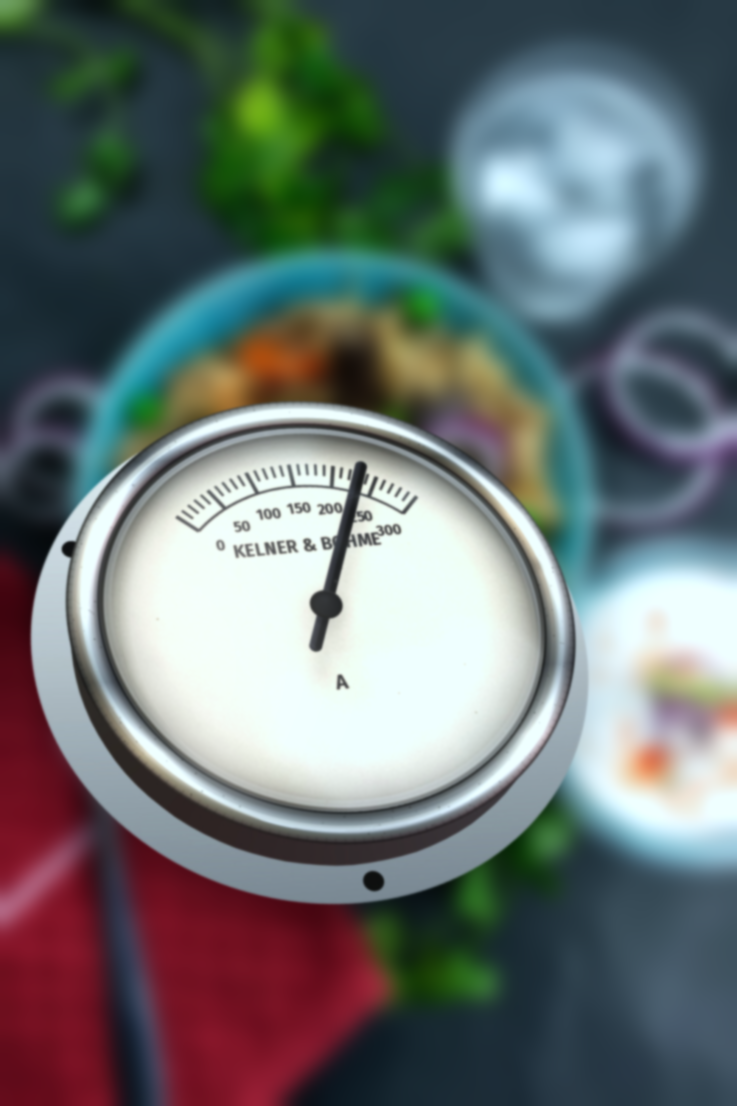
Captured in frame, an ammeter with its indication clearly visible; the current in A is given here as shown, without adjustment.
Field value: 230 A
